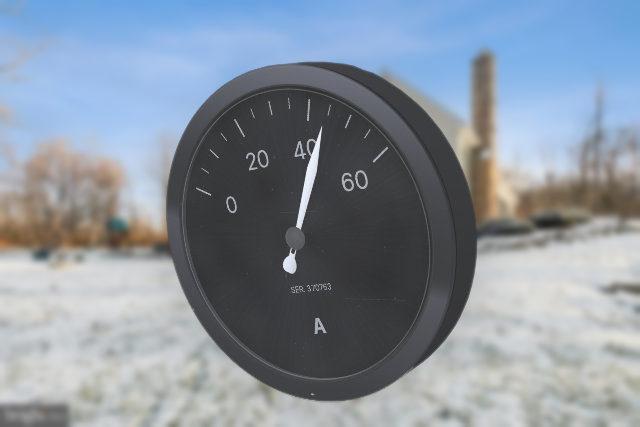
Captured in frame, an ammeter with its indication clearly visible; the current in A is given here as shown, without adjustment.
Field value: 45 A
